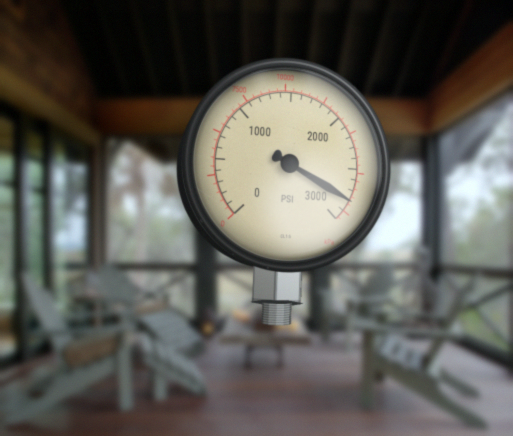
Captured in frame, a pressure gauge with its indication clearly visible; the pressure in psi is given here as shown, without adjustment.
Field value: 2800 psi
